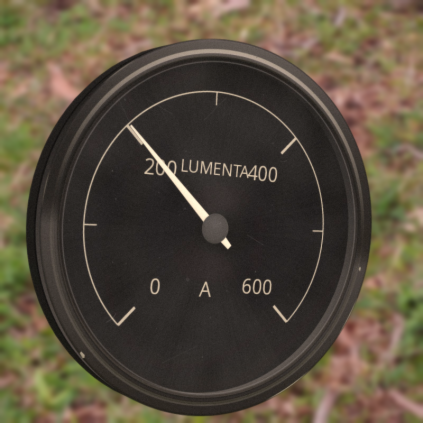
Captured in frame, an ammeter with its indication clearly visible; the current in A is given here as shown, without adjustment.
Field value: 200 A
